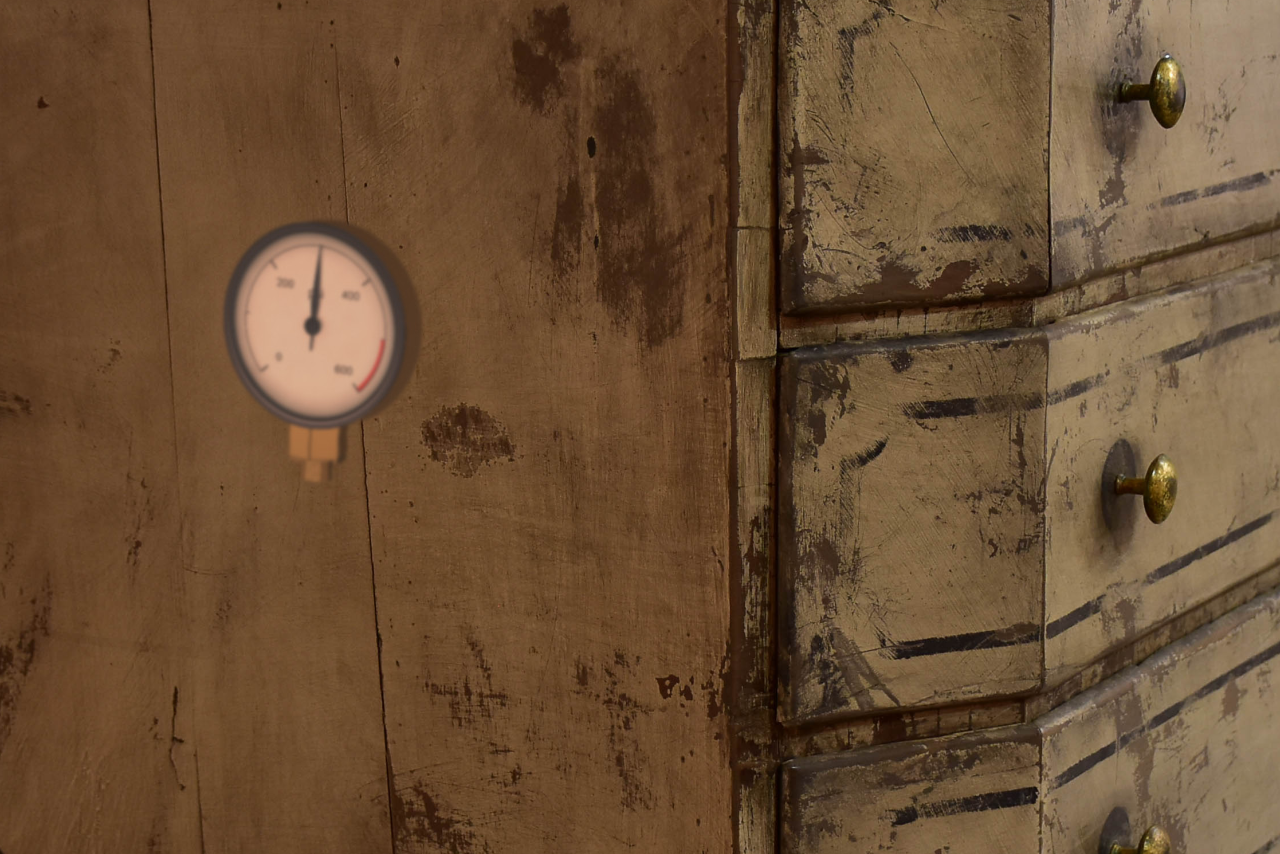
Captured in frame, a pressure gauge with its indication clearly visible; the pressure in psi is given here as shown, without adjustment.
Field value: 300 psi
